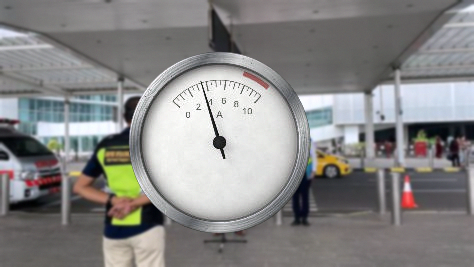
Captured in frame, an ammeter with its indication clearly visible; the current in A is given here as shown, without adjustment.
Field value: 3.5 A
